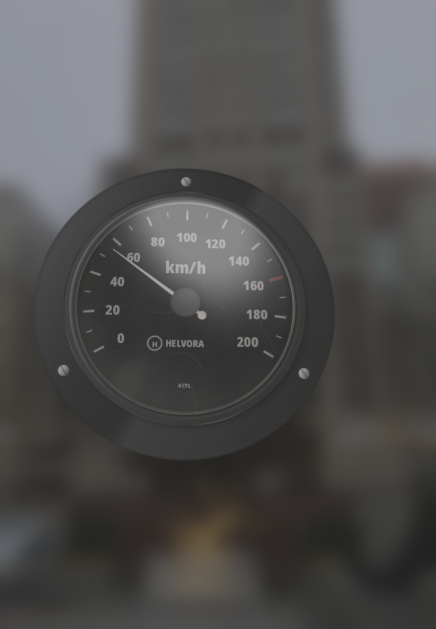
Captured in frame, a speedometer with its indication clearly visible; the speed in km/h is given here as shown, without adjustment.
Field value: 55 km/h
